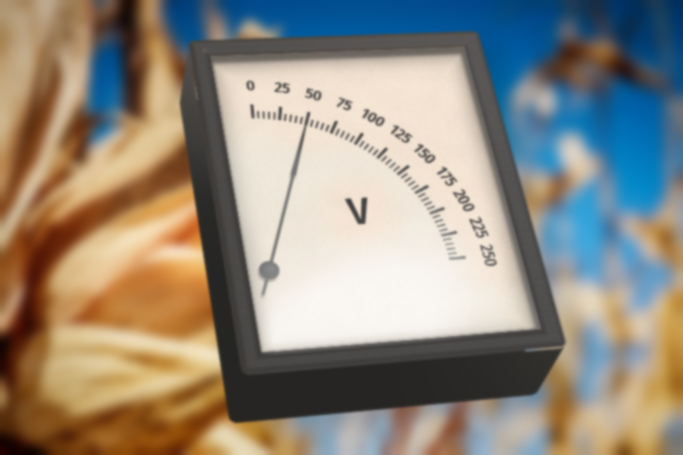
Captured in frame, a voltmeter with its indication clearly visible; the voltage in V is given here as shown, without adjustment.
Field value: 50 V
